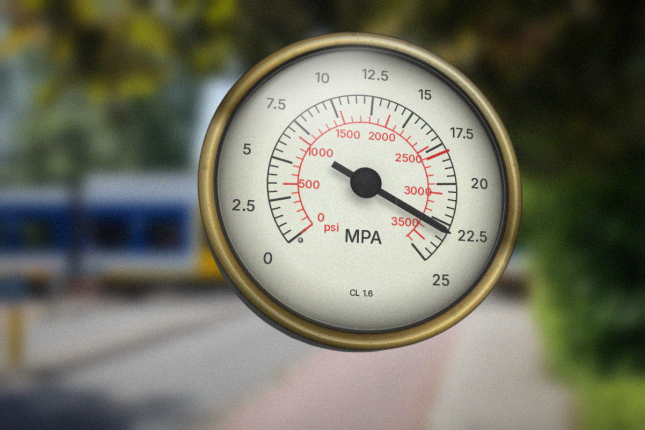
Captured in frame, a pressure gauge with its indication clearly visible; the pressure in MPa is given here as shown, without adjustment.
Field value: 23 MPa
